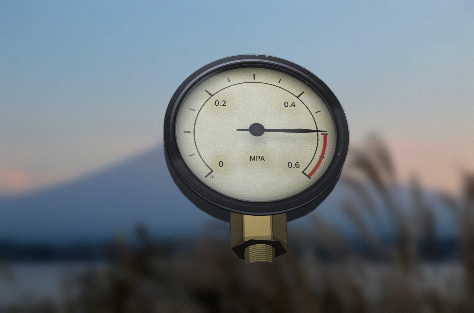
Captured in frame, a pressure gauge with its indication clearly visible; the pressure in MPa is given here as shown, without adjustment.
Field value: 0.5 MPa
